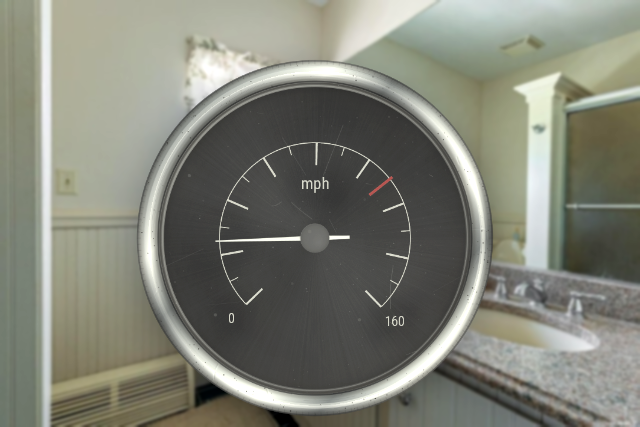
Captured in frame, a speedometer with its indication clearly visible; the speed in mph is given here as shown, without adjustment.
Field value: 25 mph
